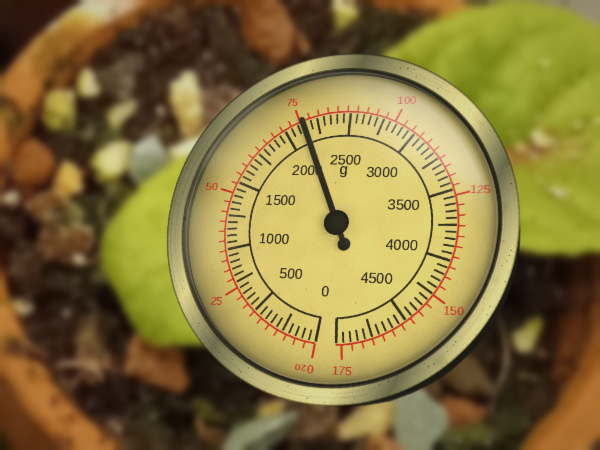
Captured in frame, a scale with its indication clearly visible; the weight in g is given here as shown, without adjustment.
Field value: 2150 g
